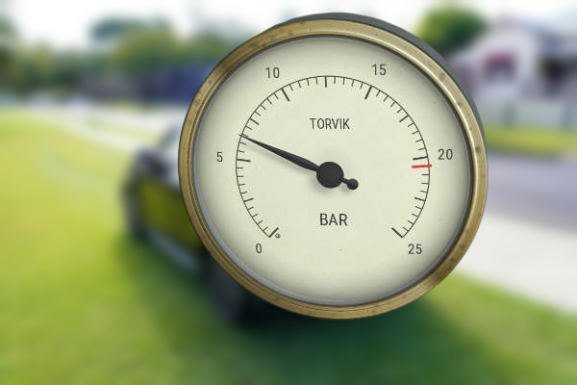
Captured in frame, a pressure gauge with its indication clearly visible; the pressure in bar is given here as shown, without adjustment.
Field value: 6.5 bar
